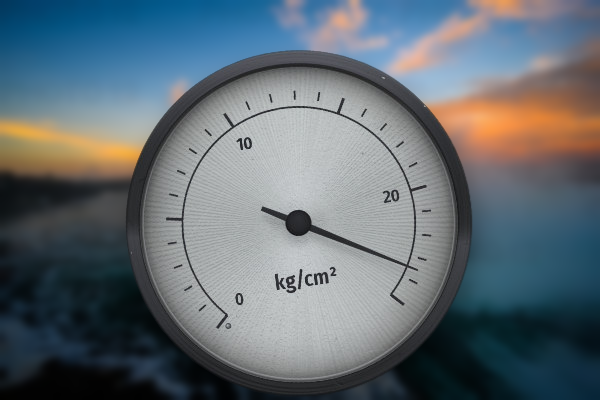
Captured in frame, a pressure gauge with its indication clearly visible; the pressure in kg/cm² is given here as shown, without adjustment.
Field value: 23.5 kg/cm²
